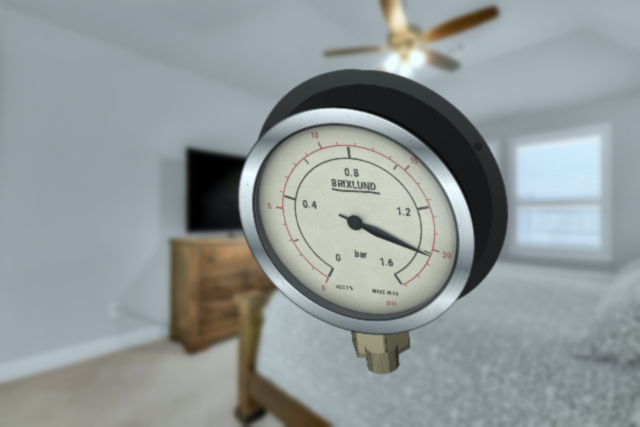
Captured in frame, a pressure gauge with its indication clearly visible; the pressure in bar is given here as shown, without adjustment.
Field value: 1.4 bar
